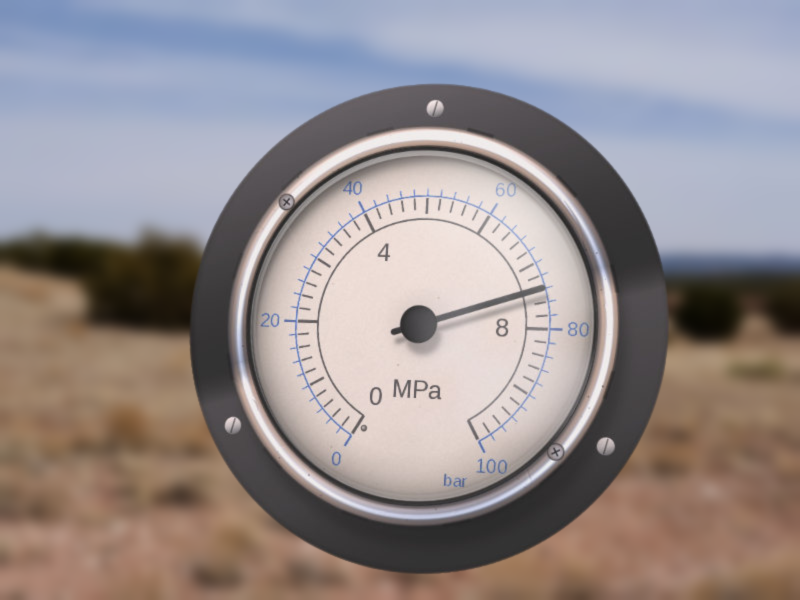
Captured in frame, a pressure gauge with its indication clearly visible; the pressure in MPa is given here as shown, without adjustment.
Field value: 7.4 MPa
